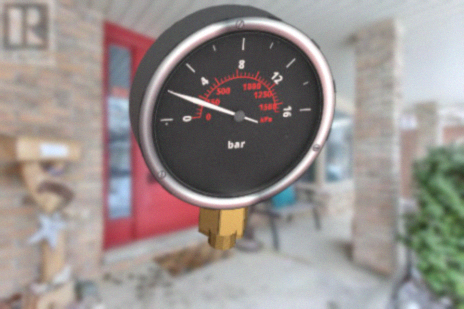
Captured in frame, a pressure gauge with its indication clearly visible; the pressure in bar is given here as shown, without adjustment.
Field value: 2 bar
